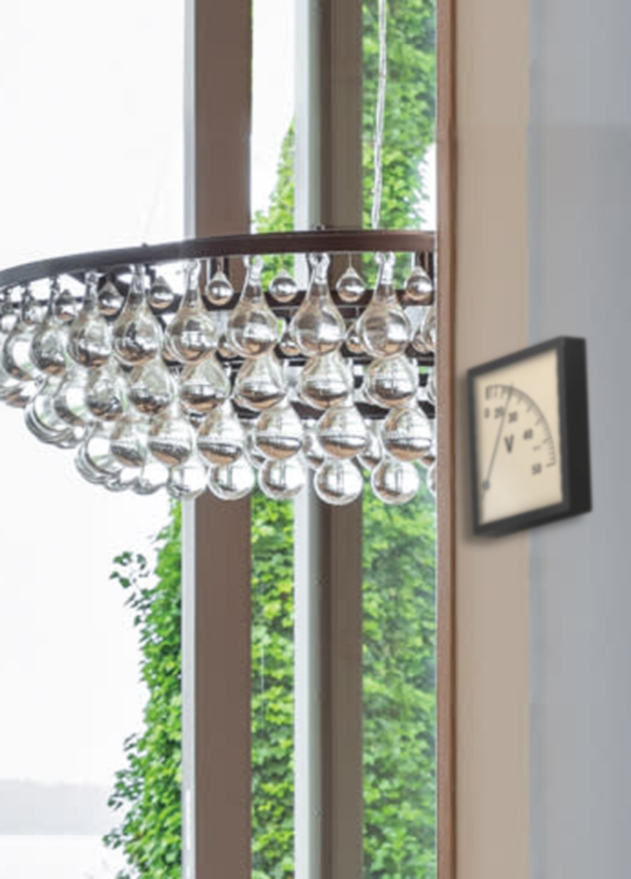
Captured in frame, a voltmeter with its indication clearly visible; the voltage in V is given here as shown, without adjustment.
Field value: 25 V
